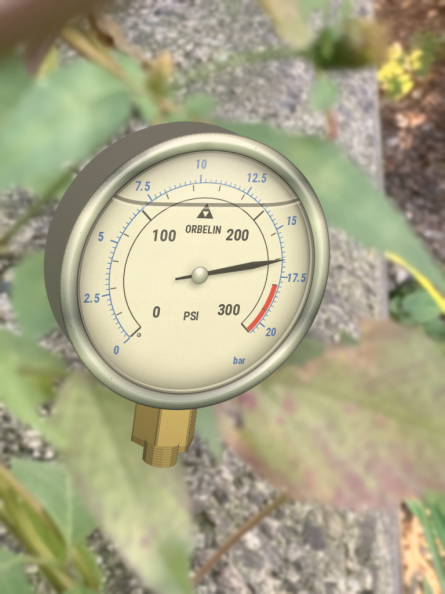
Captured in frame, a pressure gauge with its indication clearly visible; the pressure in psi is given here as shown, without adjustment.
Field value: 240 psi
